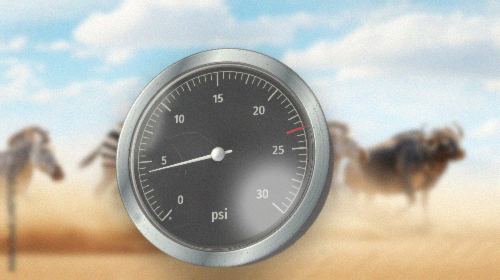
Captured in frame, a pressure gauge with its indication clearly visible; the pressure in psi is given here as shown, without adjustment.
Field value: 4 psi
